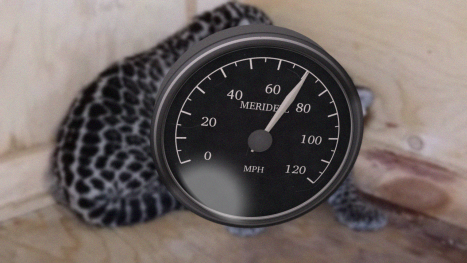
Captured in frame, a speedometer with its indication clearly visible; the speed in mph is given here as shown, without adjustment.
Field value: 70 mph
